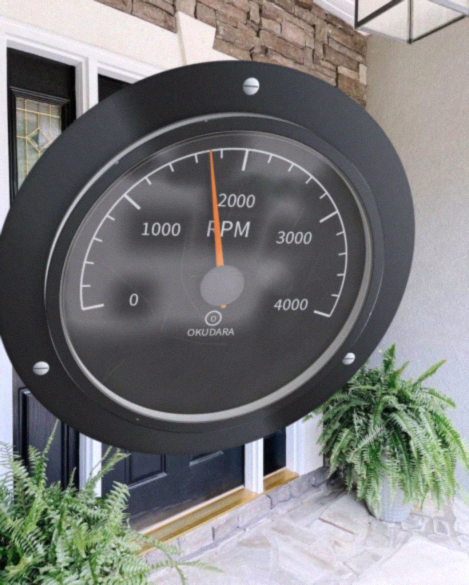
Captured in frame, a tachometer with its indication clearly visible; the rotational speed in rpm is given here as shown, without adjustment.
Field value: 1700 rpm
